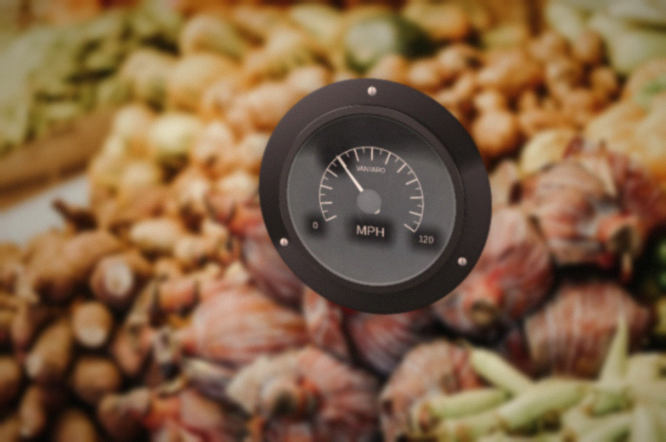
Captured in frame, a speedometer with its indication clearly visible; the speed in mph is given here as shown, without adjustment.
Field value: 40 mph
